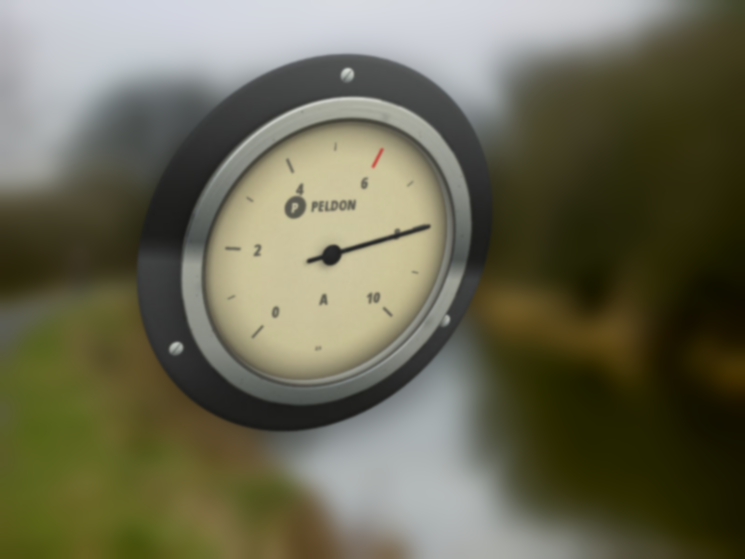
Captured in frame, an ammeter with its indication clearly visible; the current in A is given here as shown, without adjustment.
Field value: 8 A
